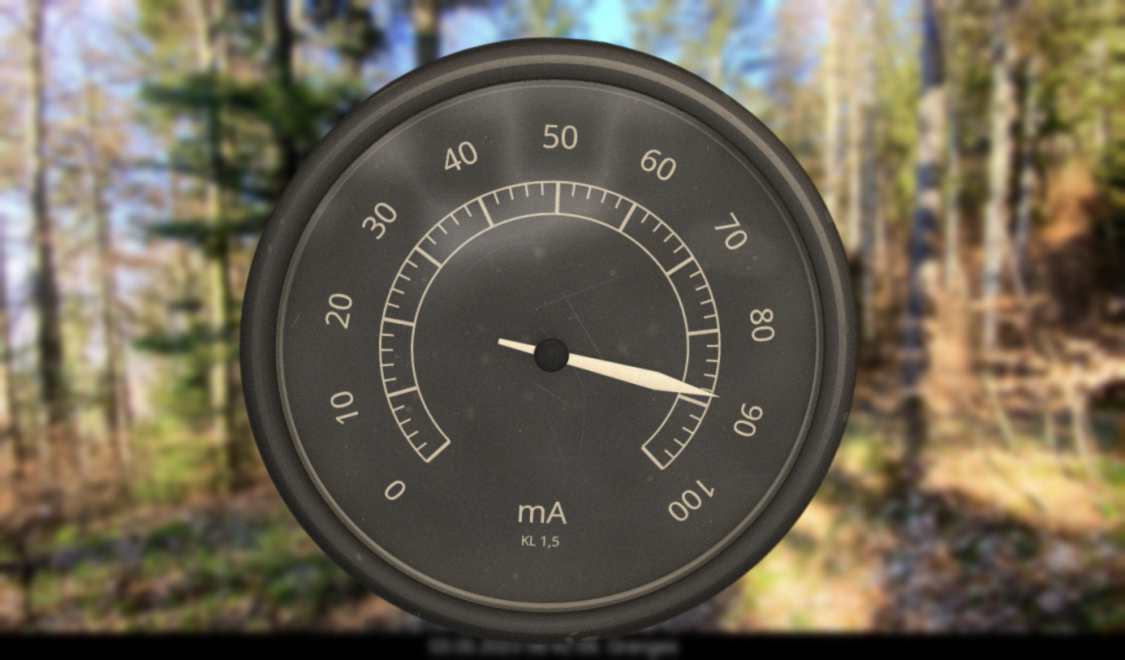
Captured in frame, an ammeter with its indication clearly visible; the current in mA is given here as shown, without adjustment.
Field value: 88 mA
